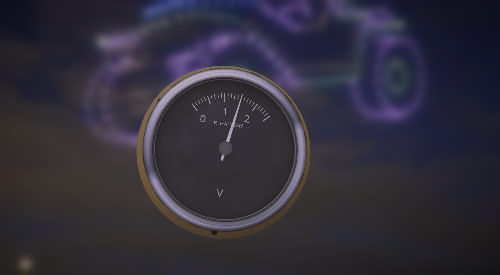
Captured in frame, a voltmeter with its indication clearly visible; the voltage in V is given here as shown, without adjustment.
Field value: 1.5 V
